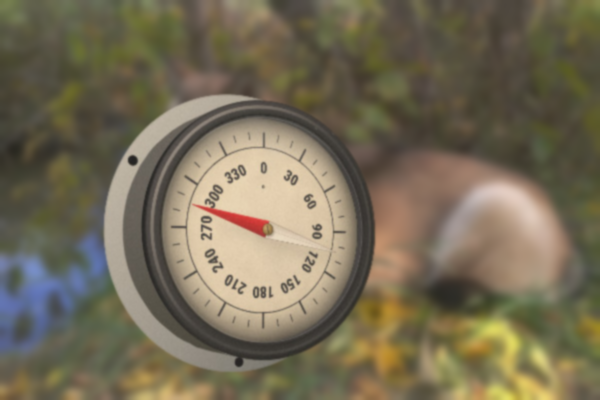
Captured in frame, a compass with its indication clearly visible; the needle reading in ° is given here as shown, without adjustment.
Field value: 285 °
